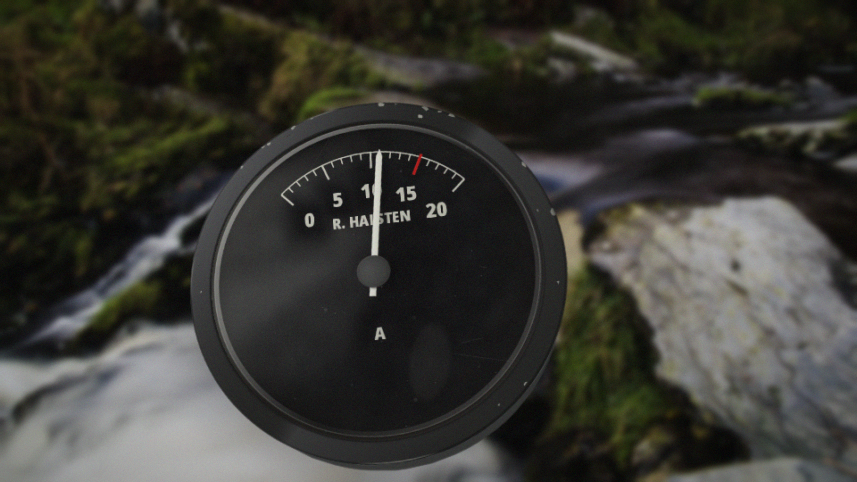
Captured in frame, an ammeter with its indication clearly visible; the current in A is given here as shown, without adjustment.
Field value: 11 A
